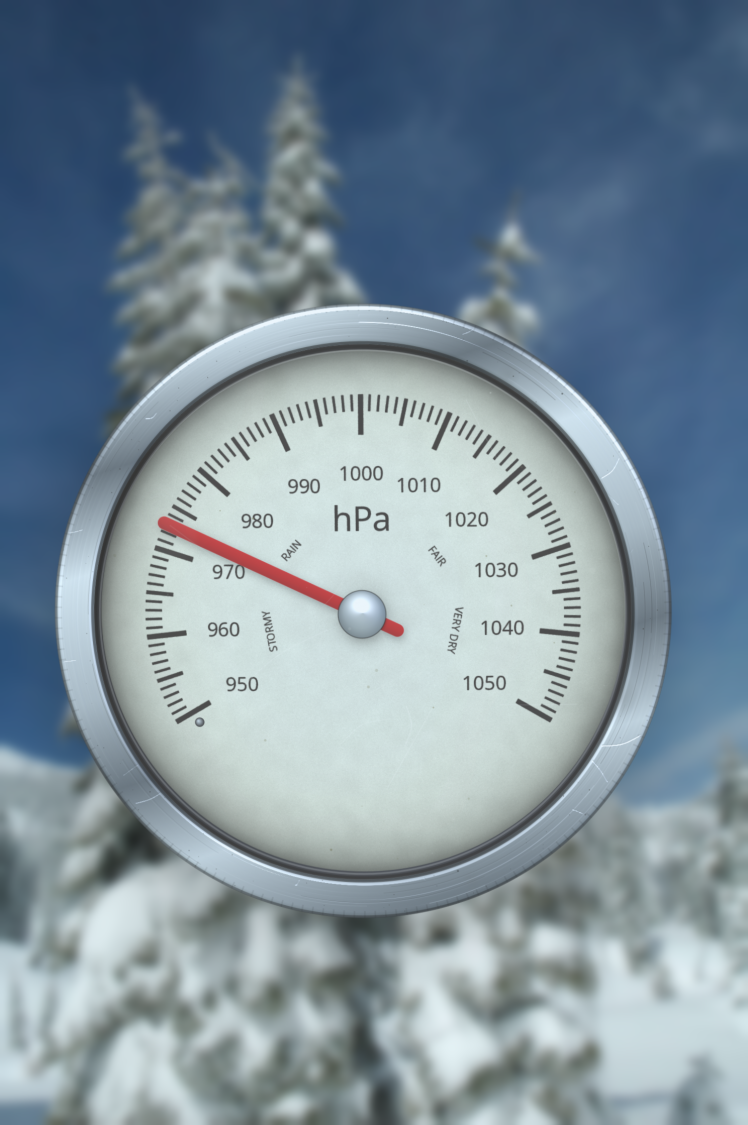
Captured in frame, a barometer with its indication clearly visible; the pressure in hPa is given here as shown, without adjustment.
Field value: 973 hPa
